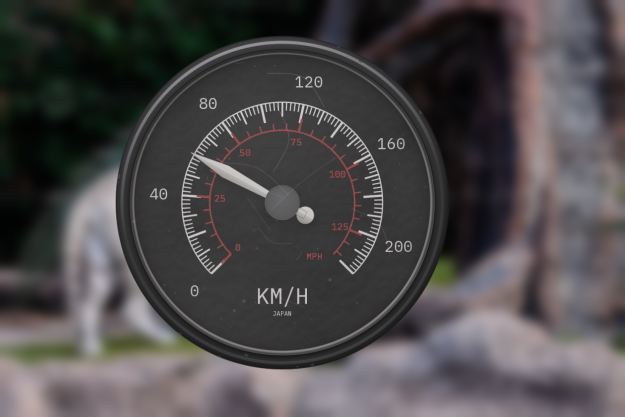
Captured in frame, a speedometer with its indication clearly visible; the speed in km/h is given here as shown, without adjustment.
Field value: 60 km/h
